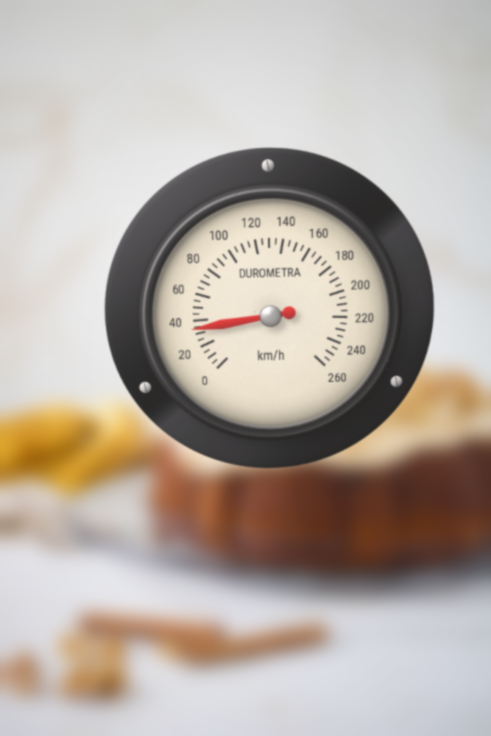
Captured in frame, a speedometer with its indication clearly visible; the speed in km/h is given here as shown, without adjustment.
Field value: 35 km/h
